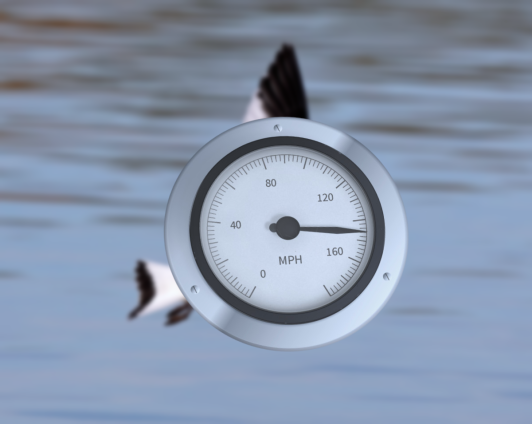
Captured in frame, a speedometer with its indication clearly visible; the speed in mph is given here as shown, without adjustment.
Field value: 146 mph
